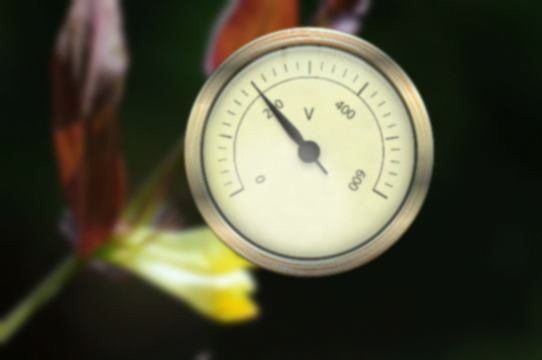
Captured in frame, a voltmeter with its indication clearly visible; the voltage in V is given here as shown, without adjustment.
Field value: 200 V
